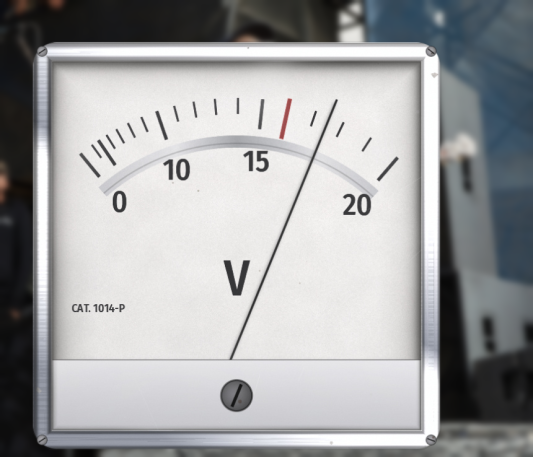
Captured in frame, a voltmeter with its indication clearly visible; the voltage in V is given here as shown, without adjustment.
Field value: 17.5 V
